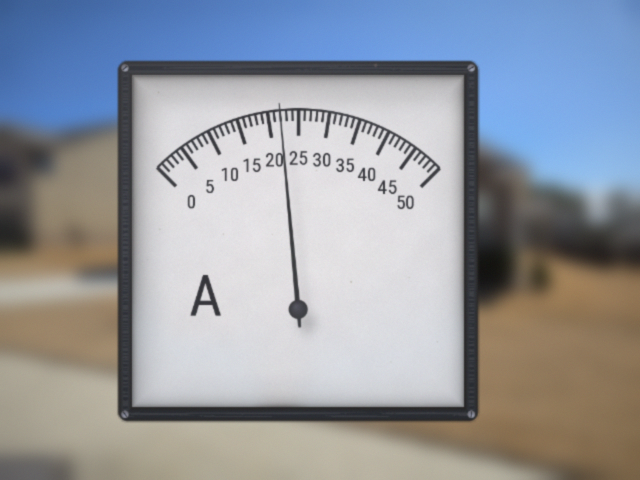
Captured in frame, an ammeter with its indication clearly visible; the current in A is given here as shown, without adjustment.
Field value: 22 A
